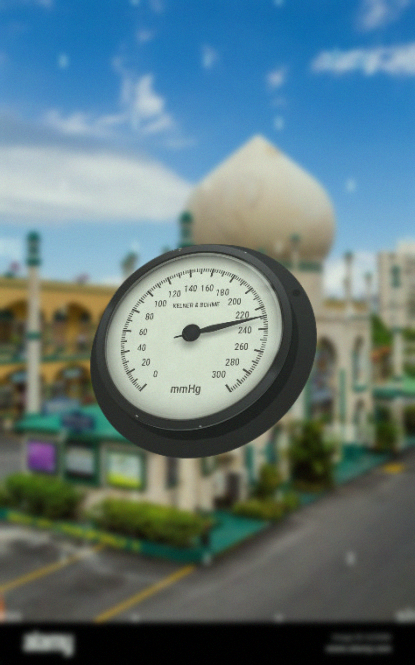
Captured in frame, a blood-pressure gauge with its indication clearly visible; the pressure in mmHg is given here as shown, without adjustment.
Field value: 230 mmHg
